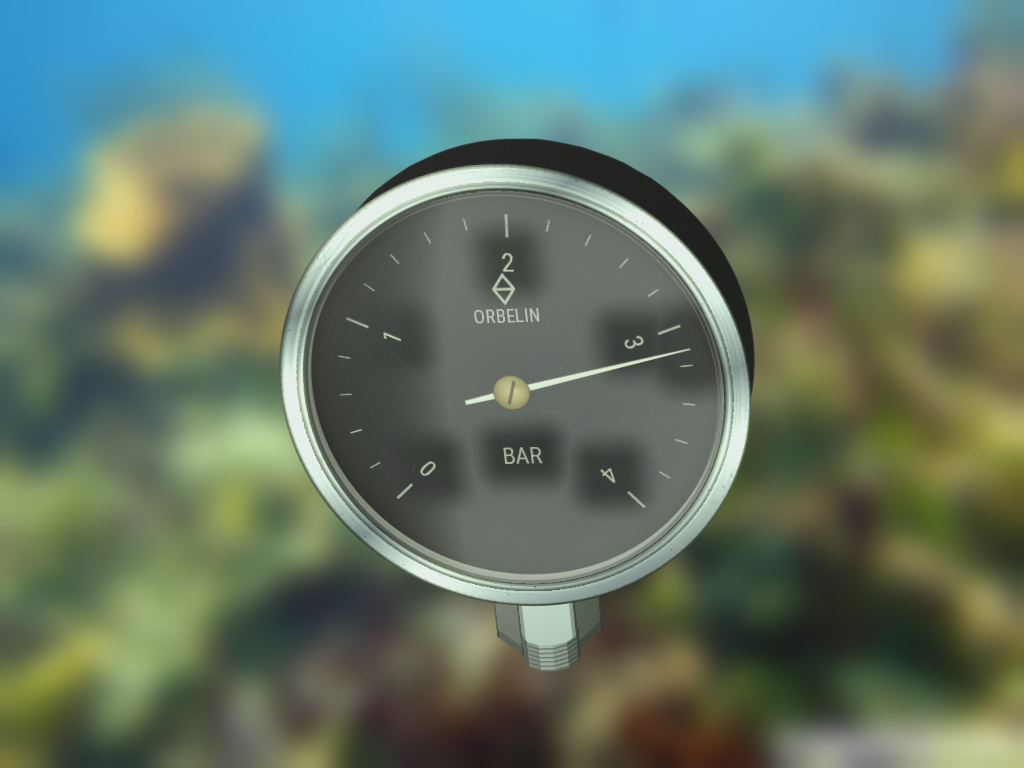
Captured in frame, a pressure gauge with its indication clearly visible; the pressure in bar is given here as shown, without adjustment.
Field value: 3.1 bar
